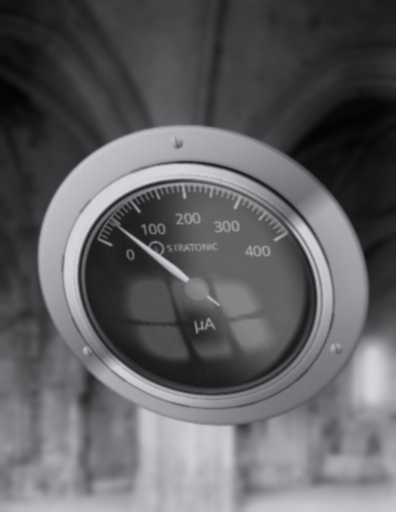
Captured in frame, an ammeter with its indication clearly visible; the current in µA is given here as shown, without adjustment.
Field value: 50 µA
